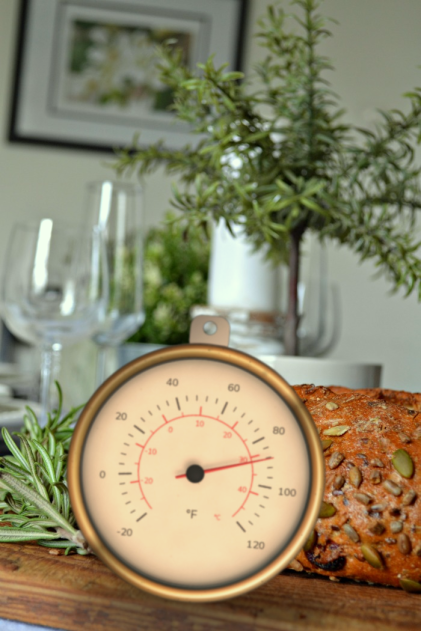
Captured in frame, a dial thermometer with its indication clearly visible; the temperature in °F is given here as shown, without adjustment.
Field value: 88 °F
